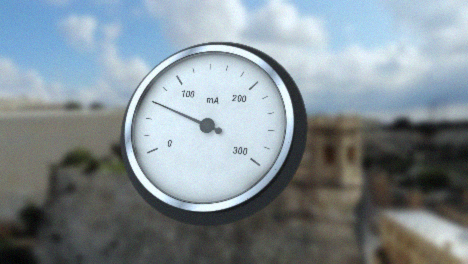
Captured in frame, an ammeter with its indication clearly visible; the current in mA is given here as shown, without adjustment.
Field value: 60 mA
